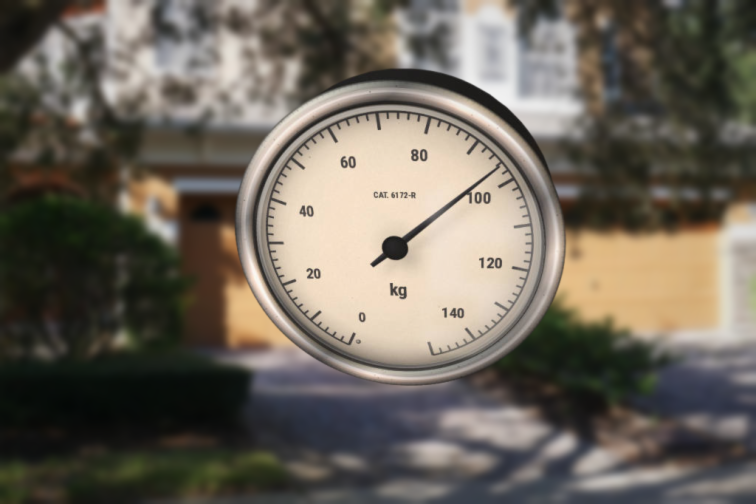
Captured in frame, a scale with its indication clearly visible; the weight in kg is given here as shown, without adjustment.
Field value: 96 kg
